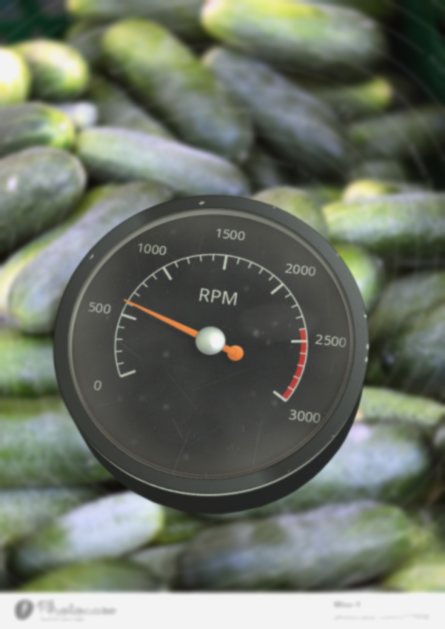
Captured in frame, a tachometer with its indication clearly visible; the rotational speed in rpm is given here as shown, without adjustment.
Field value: 600 rpm
